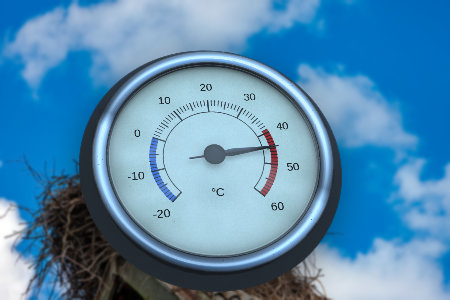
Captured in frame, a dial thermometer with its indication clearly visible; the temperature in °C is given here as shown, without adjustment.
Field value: 45 °C
